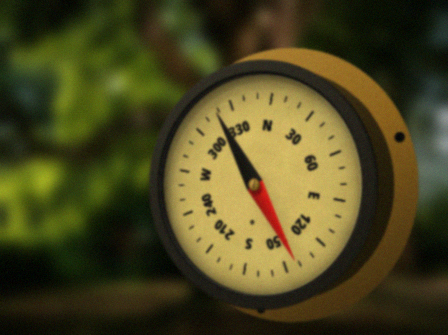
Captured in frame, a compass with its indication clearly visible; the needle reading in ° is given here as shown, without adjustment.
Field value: 140 °
